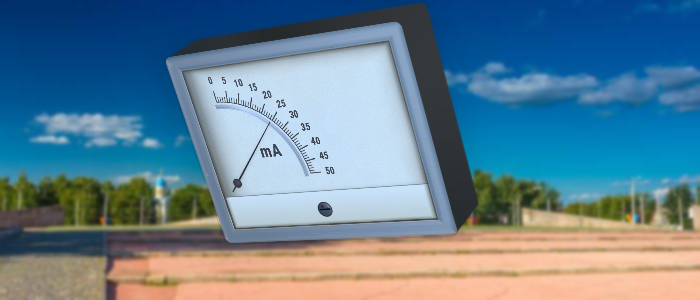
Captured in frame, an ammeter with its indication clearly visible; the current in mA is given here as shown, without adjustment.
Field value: 25 mA
